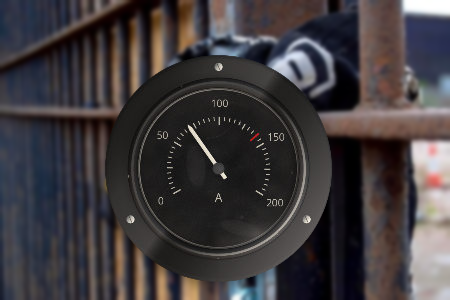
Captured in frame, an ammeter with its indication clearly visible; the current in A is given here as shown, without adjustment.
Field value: 70 A
